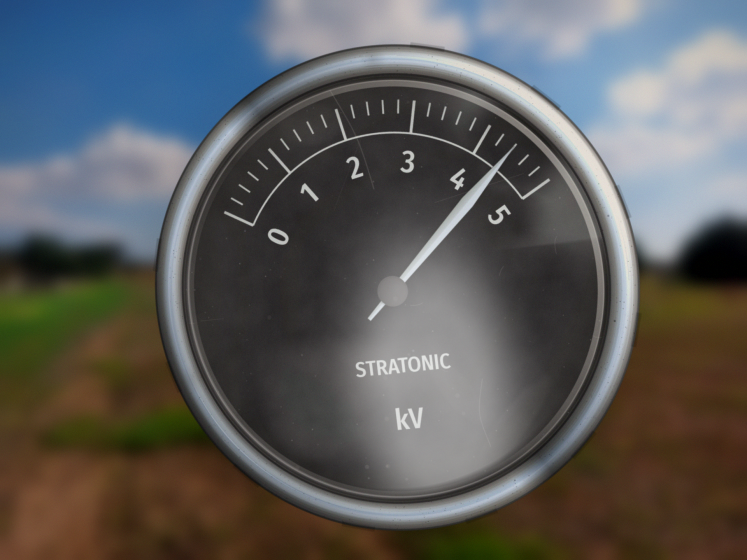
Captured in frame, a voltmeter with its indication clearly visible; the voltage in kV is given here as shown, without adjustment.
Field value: 4.4 kV
